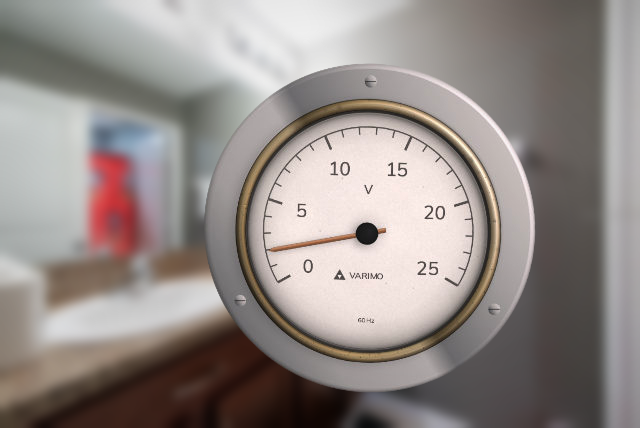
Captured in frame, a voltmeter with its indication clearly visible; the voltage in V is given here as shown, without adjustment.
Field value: 2 V
